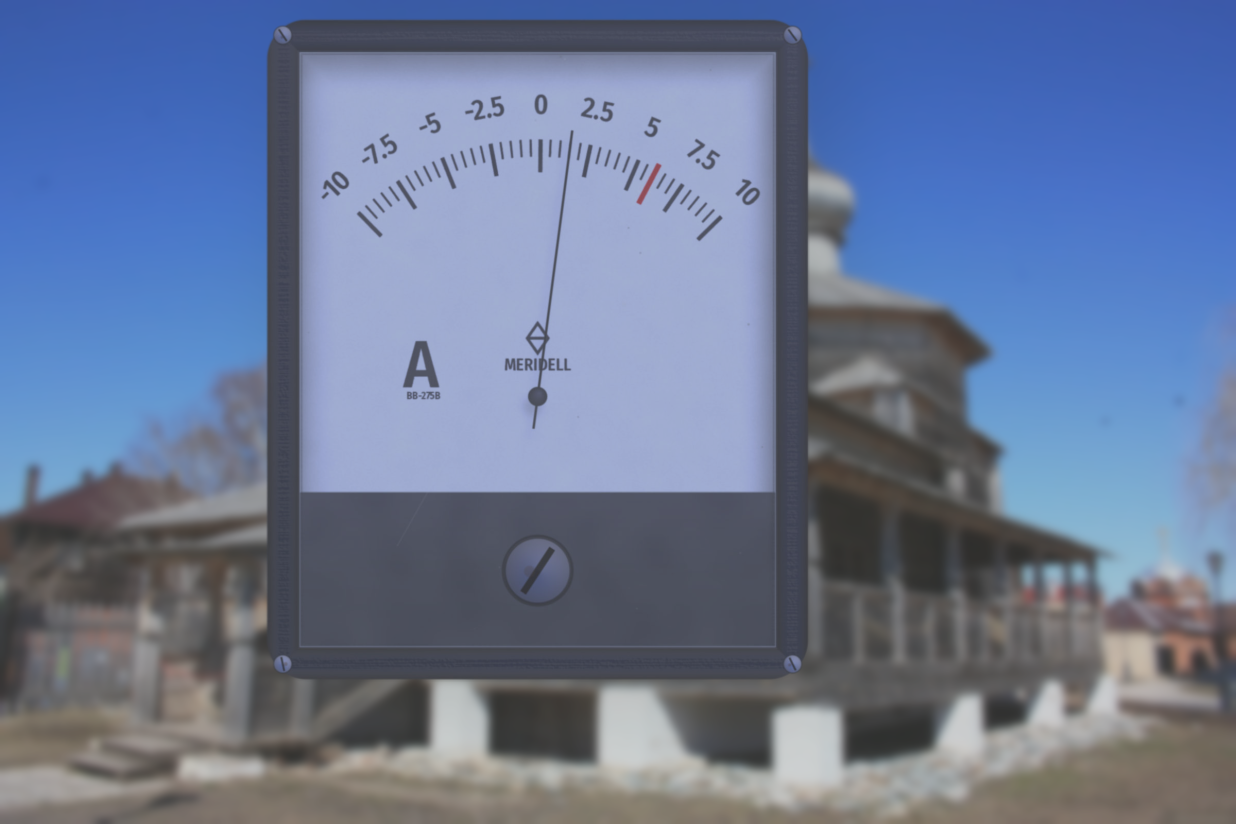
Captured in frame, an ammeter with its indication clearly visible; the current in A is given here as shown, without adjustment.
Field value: 1.5 A
